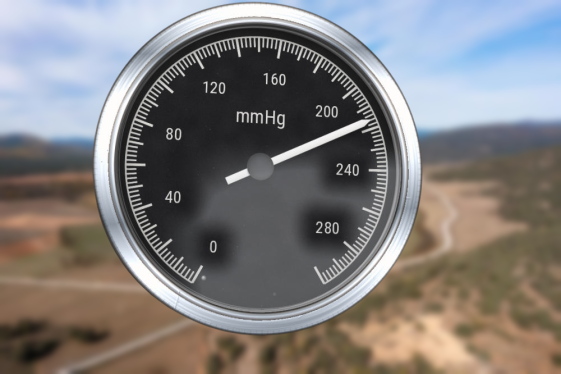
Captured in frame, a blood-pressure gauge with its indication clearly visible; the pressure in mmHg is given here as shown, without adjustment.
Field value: 216 mmHg
